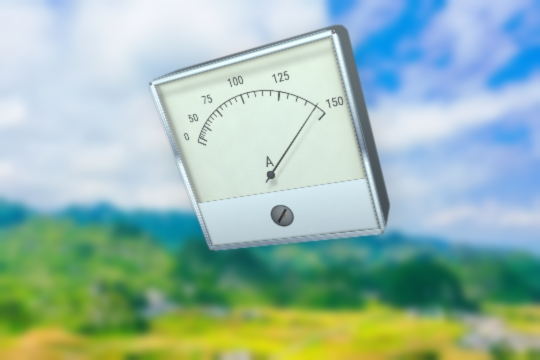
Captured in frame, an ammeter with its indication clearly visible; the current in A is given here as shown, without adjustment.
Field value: 145 A
